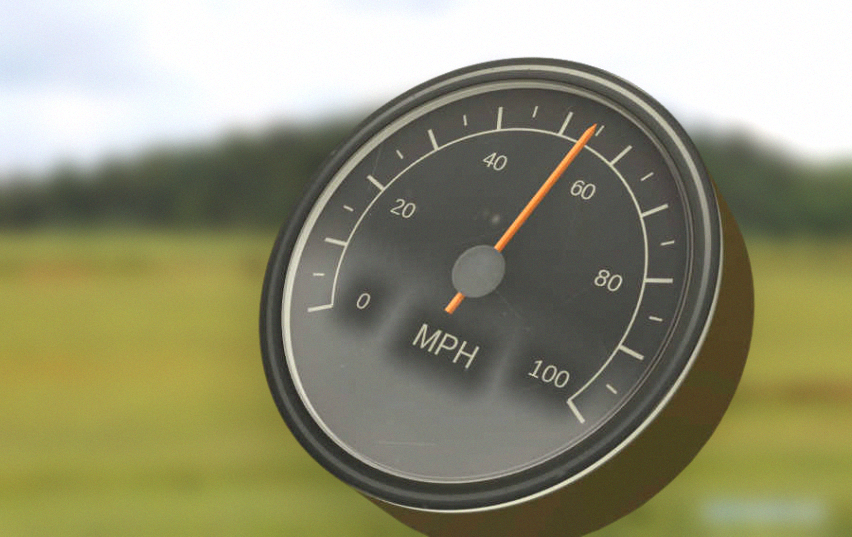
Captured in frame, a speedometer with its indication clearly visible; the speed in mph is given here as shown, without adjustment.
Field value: 55 mph
